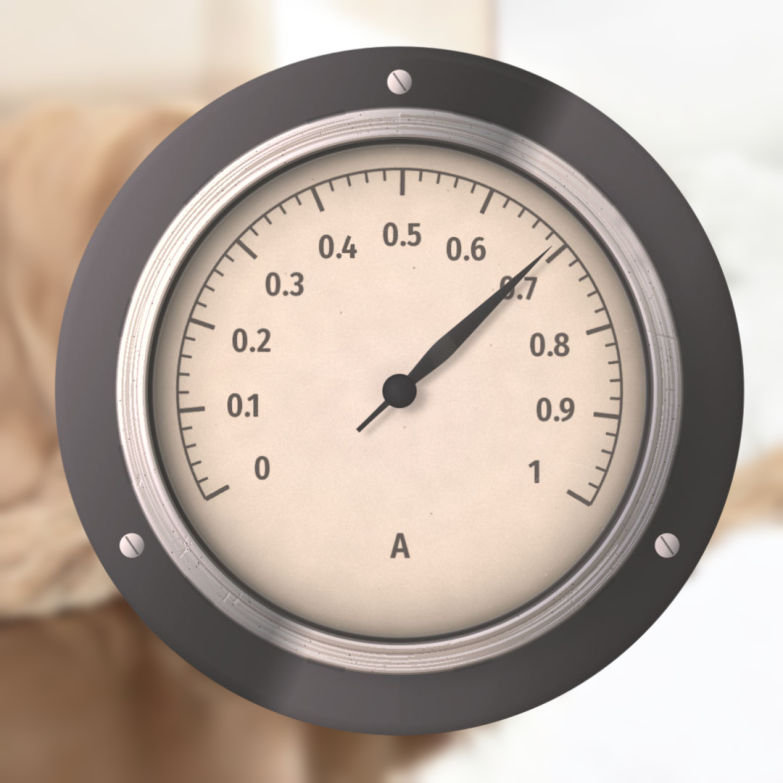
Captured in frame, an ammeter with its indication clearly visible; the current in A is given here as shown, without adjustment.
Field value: 0.69 A
